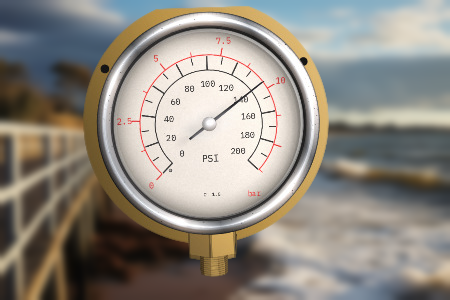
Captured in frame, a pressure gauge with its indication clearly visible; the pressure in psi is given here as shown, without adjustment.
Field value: 140 psi
